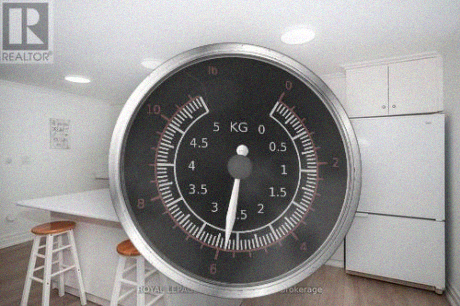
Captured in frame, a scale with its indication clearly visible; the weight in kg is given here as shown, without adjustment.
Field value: 2.65 kg
